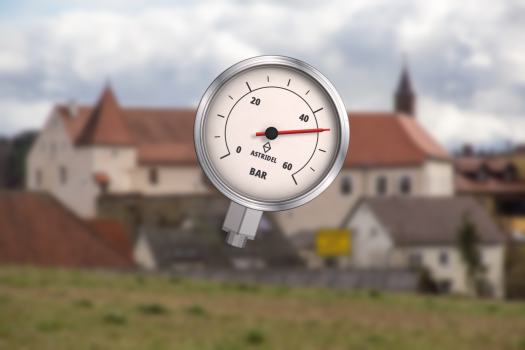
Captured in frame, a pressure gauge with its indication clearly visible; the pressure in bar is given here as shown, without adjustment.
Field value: 45 bar
